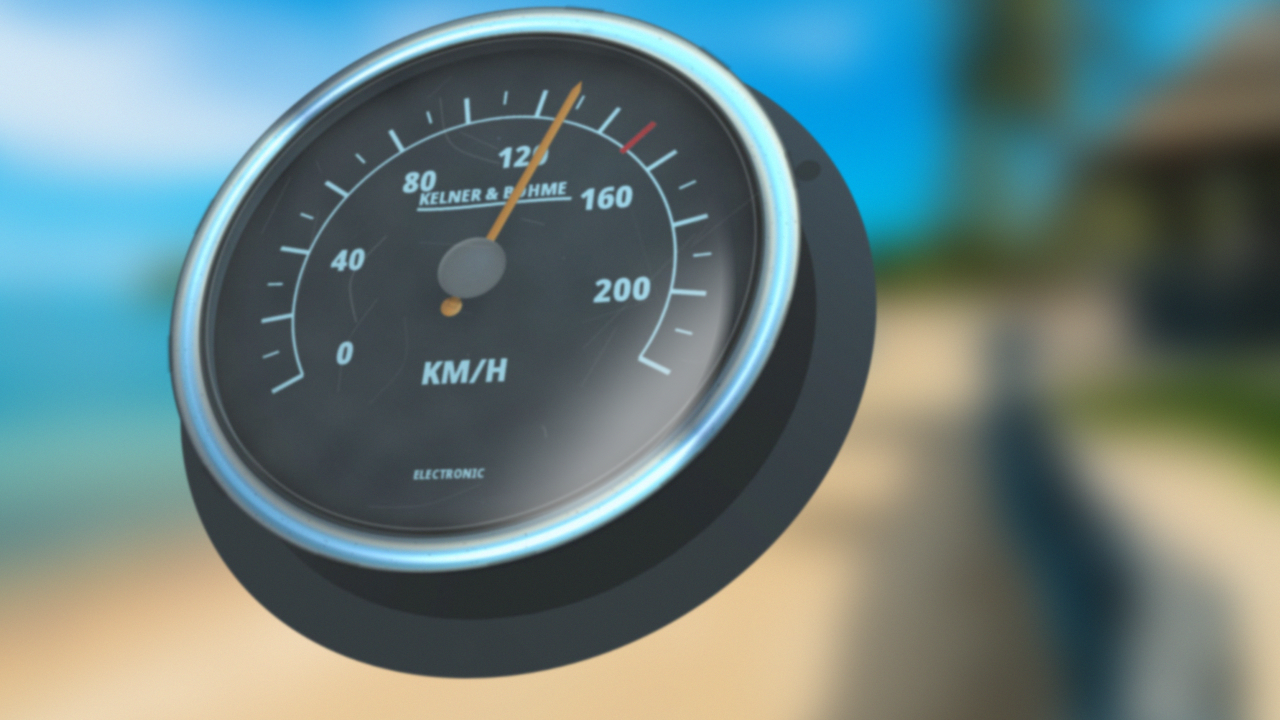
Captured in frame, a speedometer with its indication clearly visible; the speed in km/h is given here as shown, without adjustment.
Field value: 130 km/h
